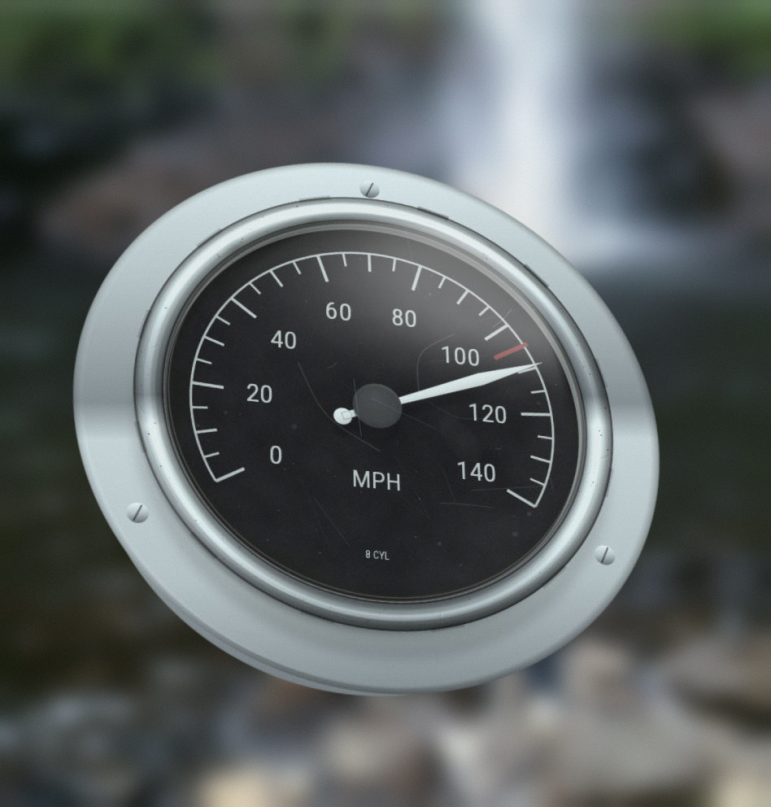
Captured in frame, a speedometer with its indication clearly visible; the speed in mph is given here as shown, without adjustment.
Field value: 110 mph
